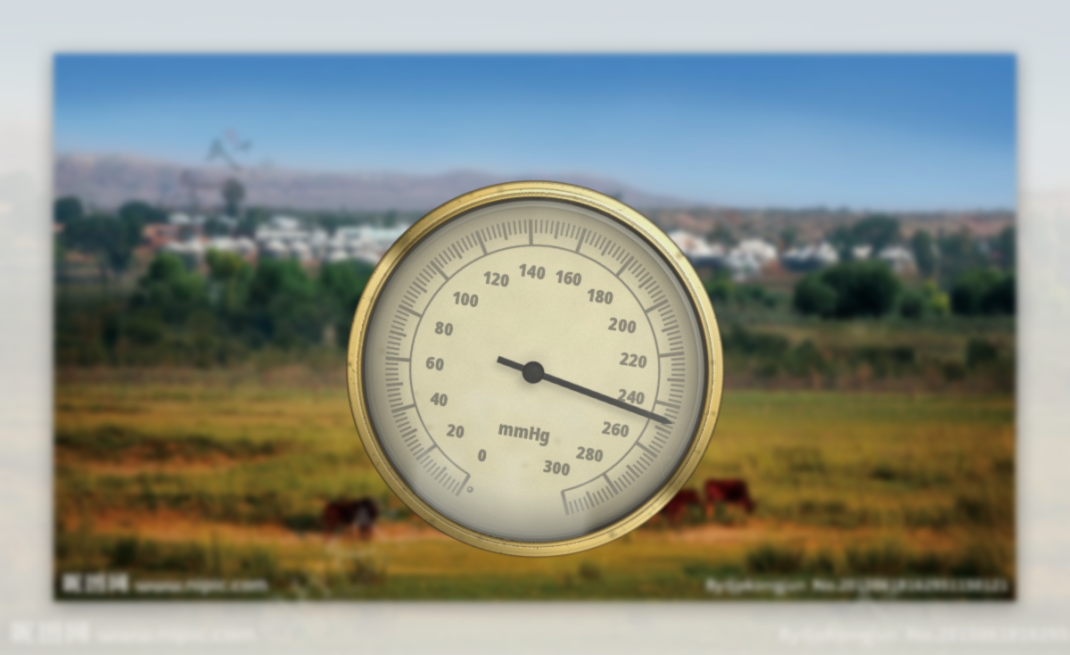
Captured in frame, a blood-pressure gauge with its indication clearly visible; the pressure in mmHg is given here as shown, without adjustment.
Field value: 246 mmHg
